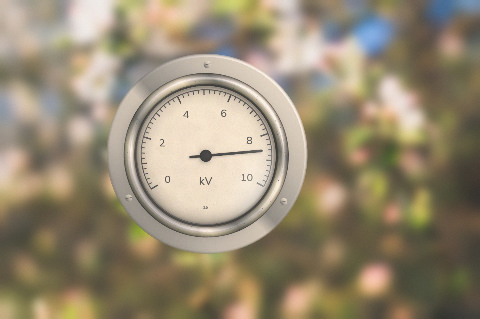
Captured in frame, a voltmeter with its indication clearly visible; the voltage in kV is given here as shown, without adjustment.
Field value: 8.6 kV
